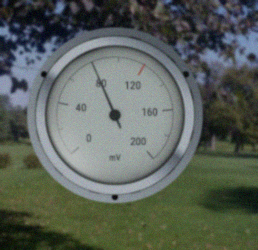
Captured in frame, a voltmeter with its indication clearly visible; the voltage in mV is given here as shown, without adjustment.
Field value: 80 mV
